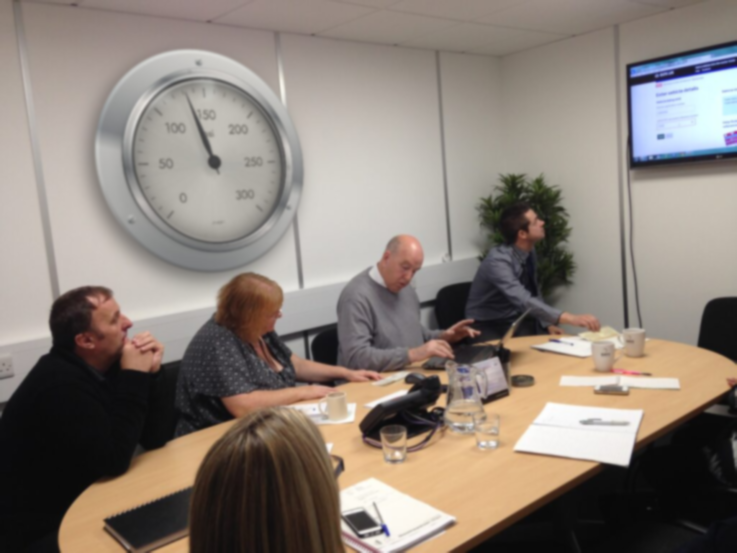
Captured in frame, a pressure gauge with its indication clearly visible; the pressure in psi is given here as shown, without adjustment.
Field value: 130 psi
